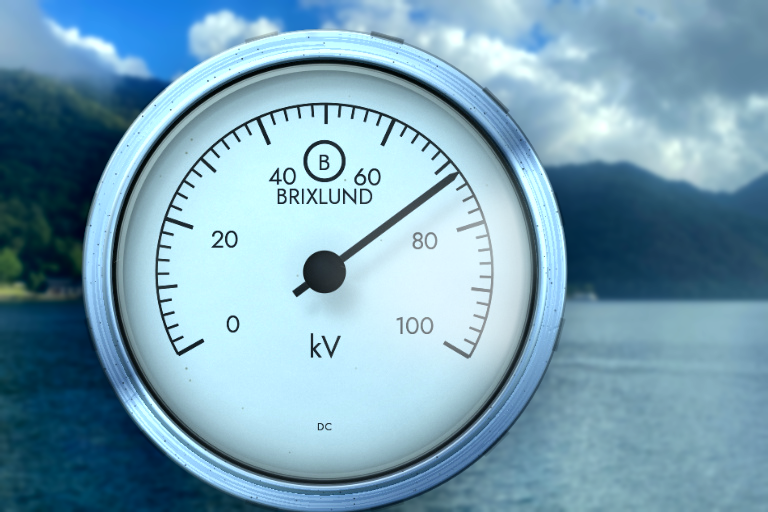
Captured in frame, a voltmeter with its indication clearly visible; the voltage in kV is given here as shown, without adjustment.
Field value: 72 kV
